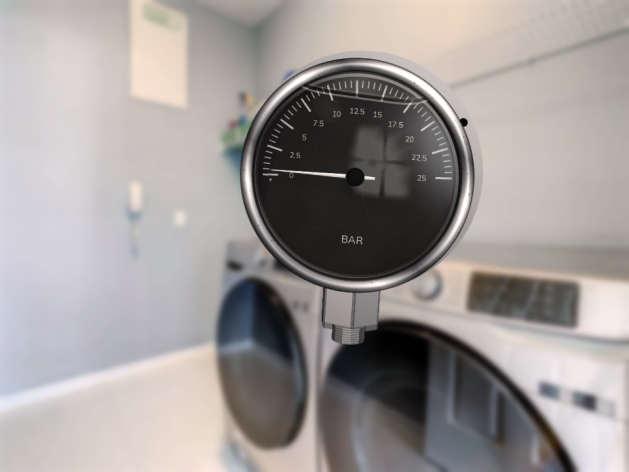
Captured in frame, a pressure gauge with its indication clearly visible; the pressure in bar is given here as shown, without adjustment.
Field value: 0.5 bar
